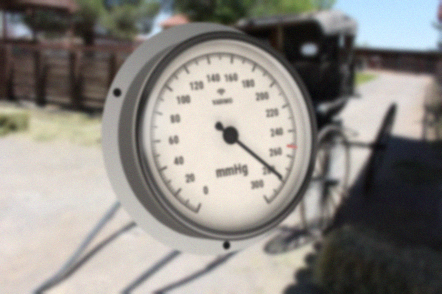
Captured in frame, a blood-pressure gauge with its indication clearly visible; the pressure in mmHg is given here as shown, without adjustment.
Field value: 280 mmHg
